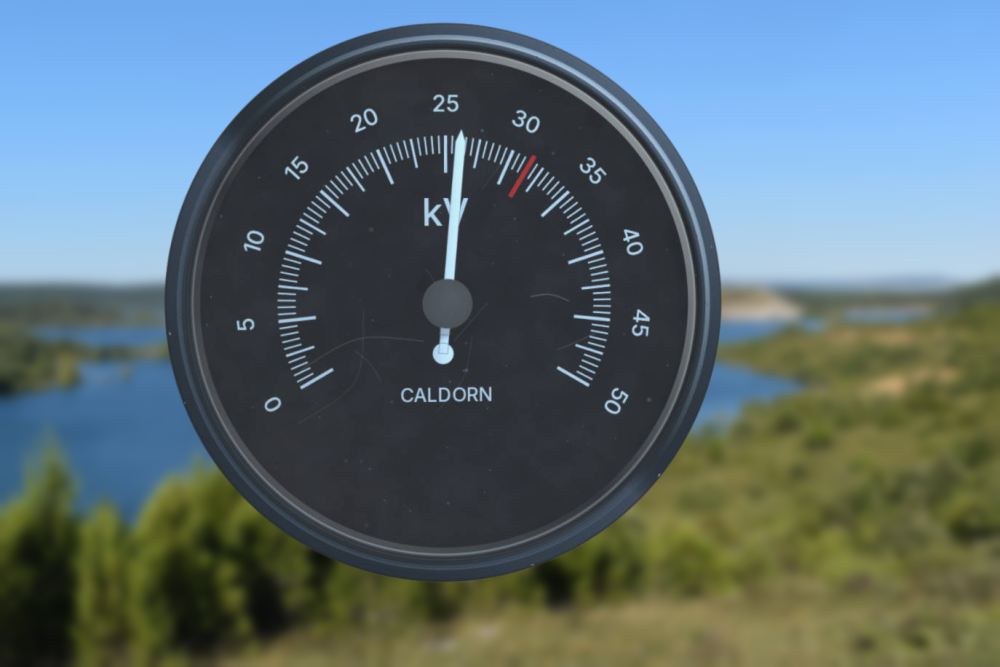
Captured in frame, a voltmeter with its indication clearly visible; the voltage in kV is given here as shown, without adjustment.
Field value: 26 kV
